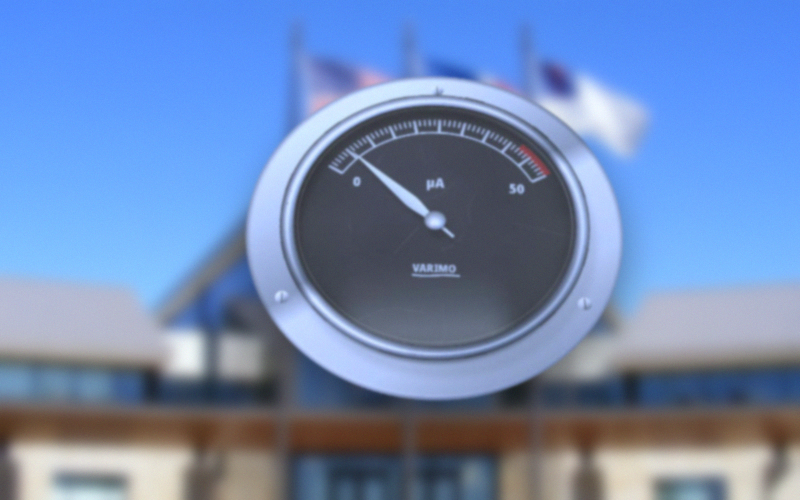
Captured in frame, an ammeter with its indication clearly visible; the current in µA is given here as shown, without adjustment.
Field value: 5 µA
